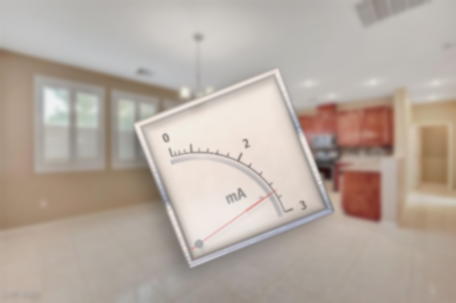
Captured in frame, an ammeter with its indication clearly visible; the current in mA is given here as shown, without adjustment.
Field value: 2.7 mA
